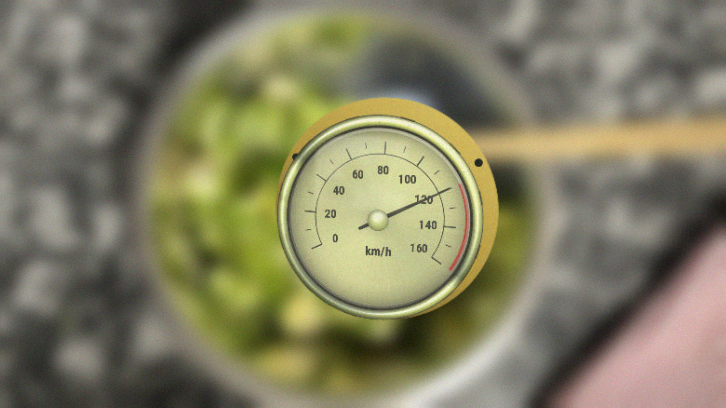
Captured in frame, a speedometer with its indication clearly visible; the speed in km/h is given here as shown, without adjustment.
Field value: 120 km/h
